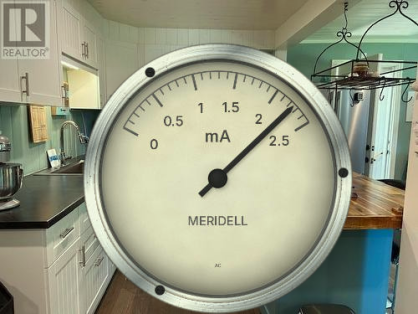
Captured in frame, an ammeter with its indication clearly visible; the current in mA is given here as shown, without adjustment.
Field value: 2.25 mA
